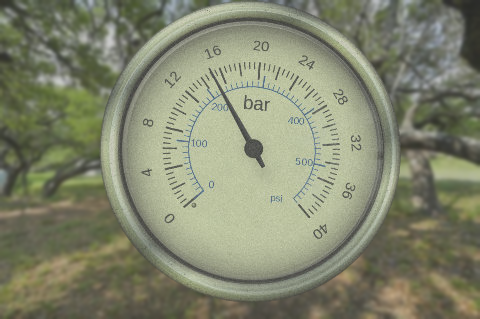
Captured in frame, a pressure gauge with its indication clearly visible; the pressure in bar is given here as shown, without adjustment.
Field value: 15 bar
